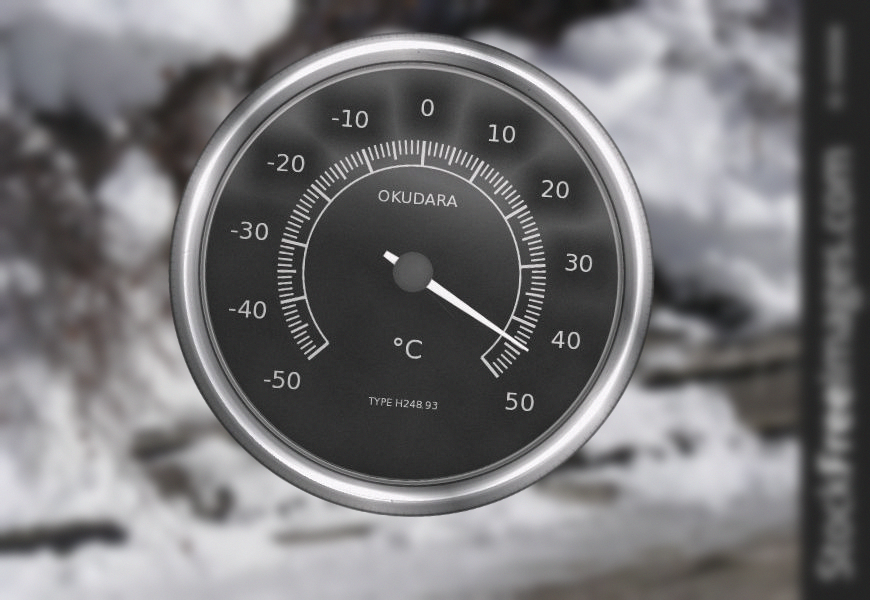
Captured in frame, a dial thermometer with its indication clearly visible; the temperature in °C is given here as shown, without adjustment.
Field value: 44 °C
